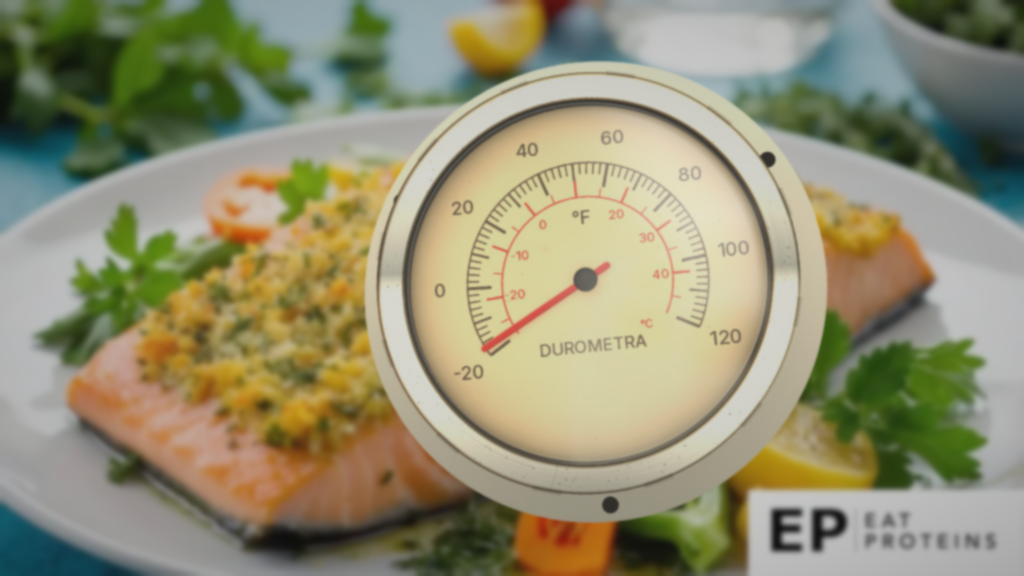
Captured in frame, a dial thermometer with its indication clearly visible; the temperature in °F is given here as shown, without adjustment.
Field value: -18 °F
